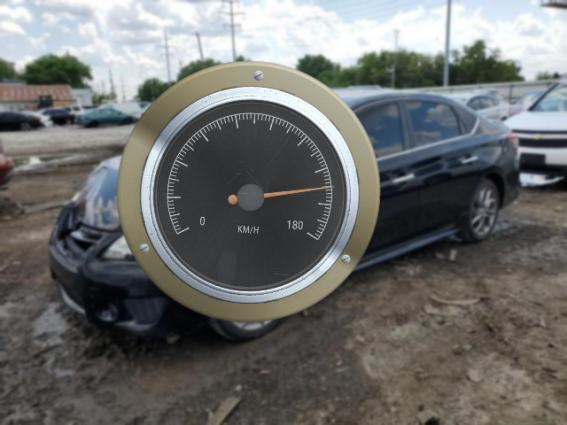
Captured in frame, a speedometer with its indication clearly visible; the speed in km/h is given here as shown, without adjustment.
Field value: 150 km/h
